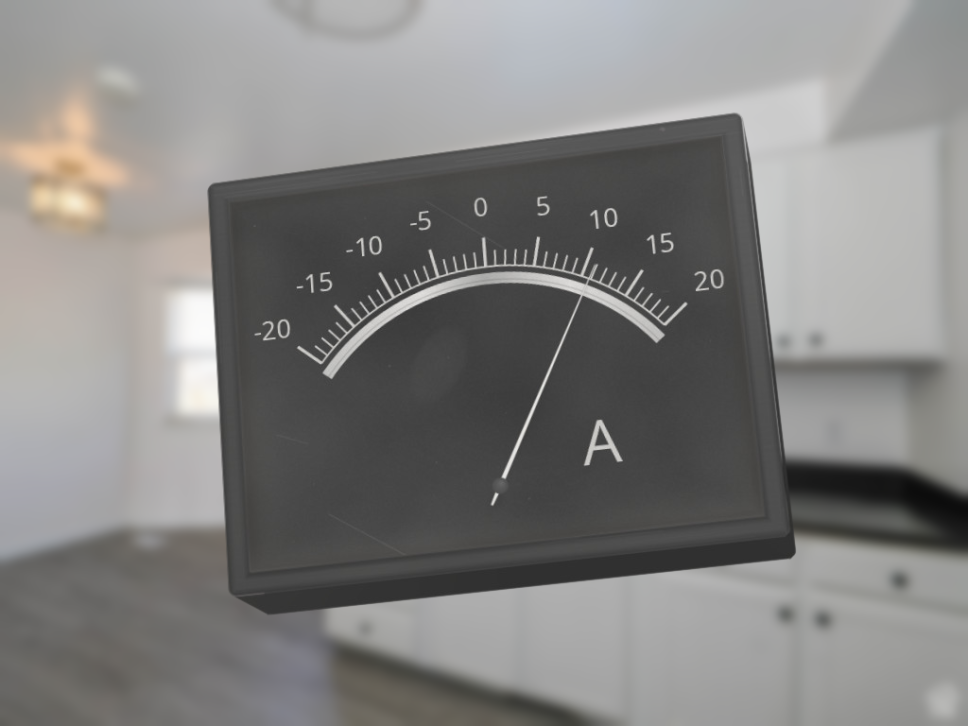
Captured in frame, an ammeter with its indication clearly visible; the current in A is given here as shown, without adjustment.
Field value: 11 A
